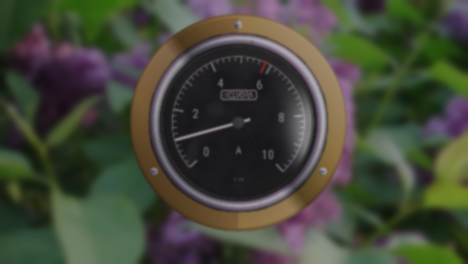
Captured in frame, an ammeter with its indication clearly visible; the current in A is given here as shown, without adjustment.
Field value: 1 A
